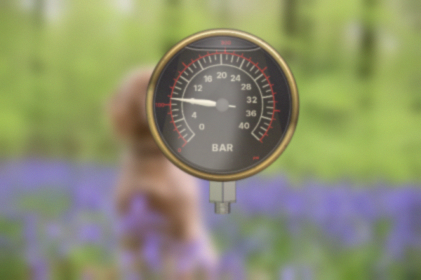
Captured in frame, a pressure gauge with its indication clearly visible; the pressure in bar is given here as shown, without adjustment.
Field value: 8 bar
